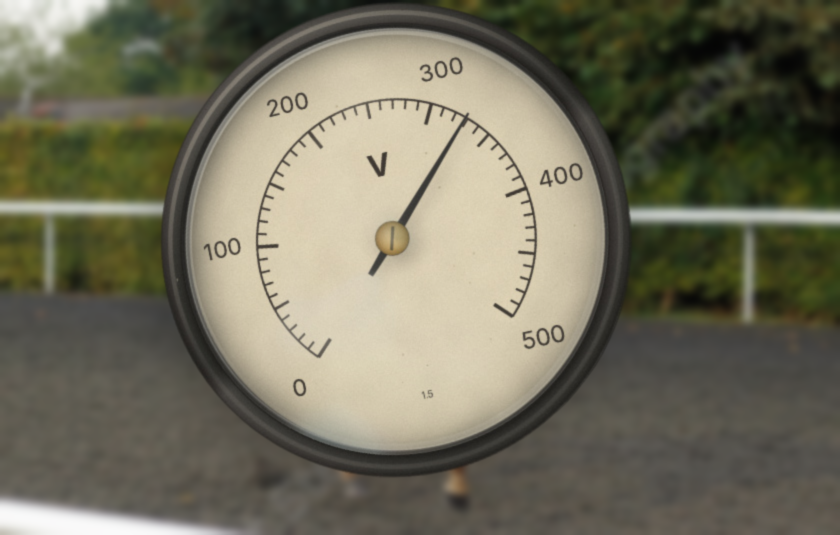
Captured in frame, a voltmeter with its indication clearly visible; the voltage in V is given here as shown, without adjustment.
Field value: 330 V
